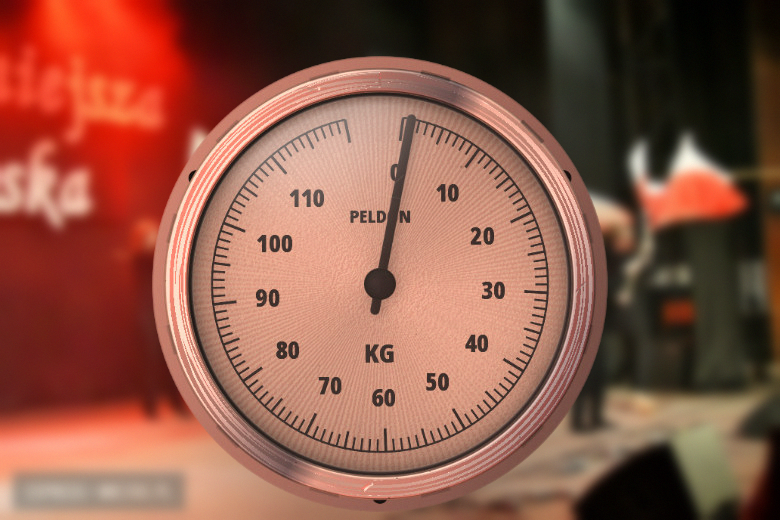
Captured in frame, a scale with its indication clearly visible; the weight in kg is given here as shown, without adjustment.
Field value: 1 kg
